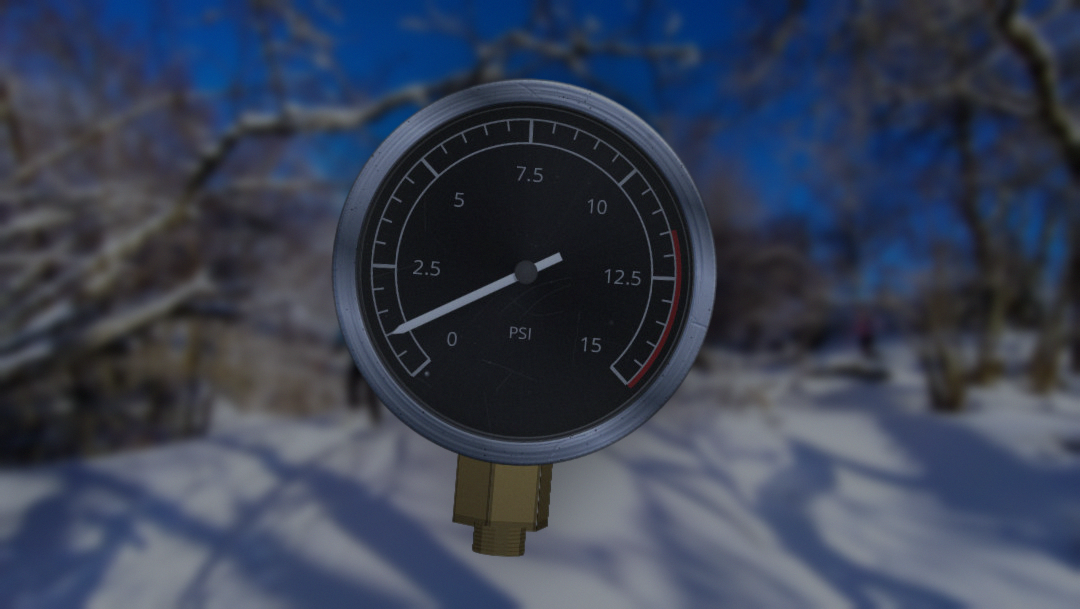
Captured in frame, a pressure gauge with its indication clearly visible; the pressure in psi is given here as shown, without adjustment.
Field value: 1 psi
